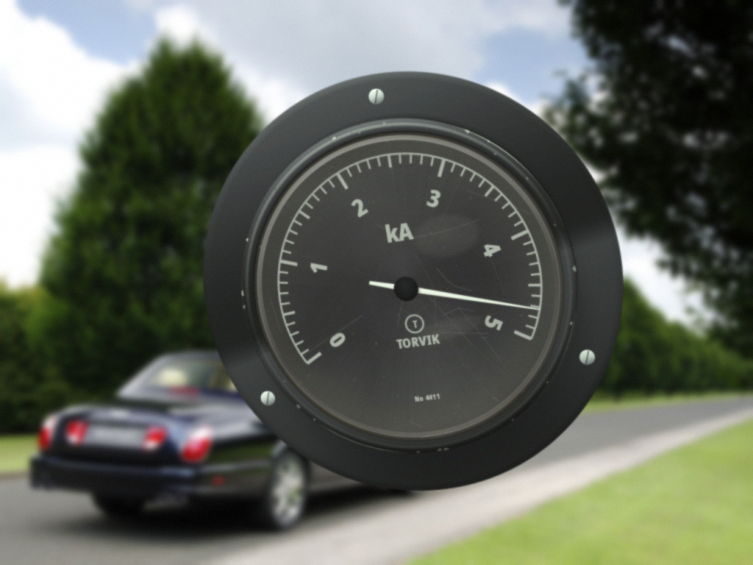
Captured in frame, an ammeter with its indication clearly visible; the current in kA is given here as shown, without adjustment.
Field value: 4.7 kA
